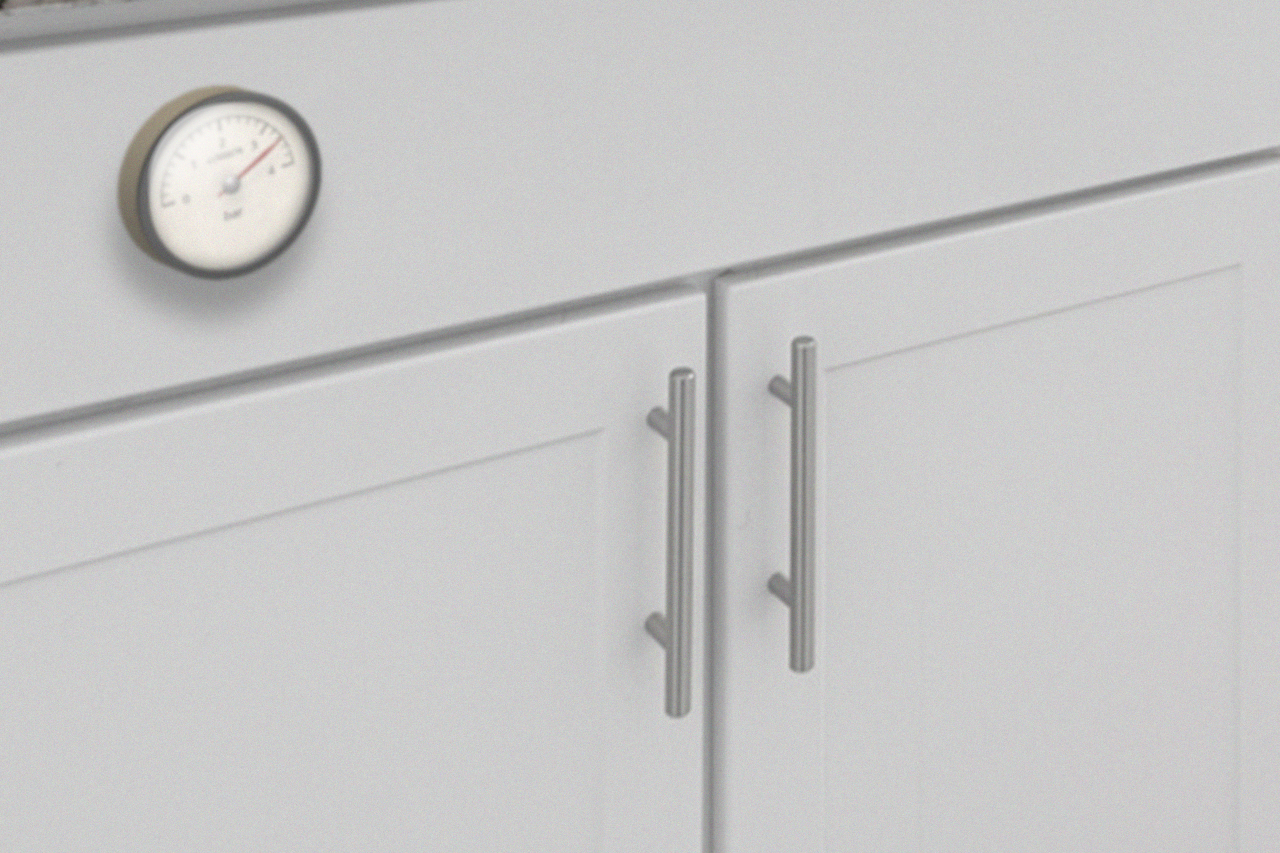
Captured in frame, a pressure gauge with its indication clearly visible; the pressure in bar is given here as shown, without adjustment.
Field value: 3.4 bar
